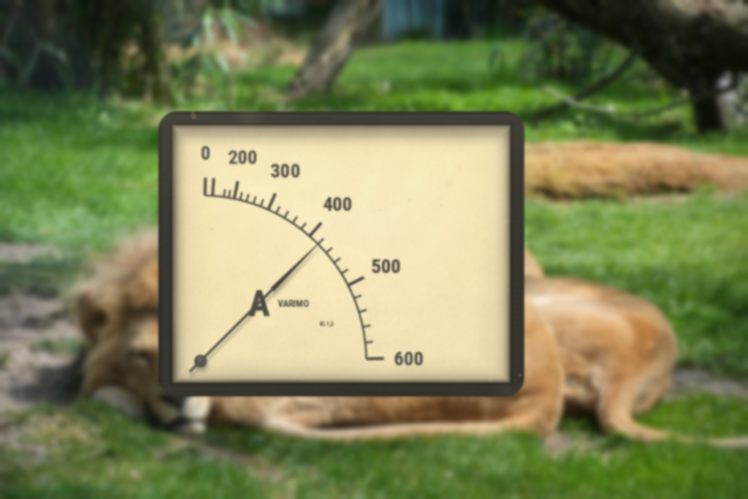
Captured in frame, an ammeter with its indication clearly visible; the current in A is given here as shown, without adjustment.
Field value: 420 A
